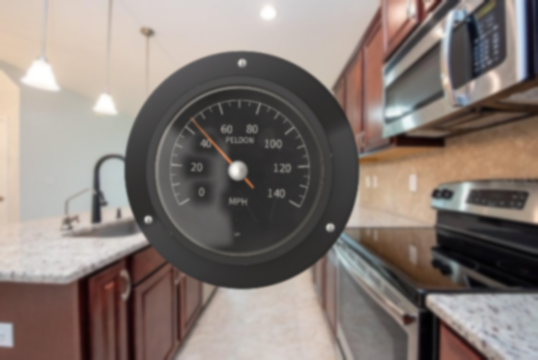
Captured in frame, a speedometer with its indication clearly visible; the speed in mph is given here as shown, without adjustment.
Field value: 45 mph
